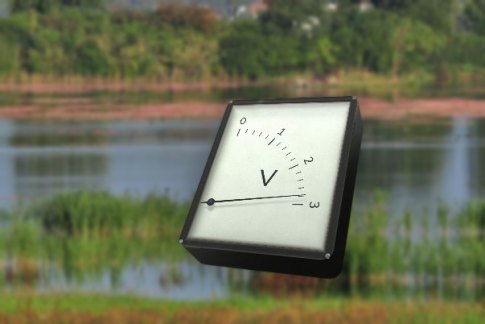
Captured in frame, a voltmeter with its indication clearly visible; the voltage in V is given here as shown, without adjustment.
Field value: 2.8 V
